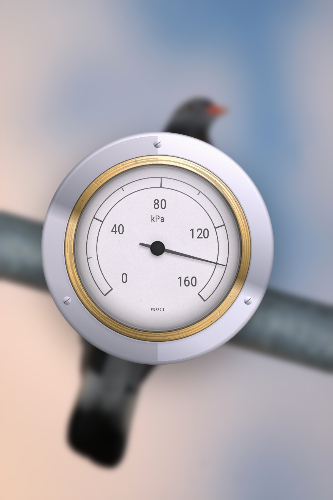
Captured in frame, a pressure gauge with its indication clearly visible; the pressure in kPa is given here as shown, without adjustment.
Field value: 140 kPa
